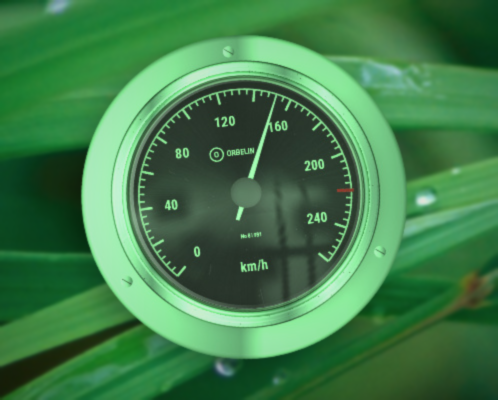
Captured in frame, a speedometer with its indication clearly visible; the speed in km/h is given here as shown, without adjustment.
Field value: 152 km/h
